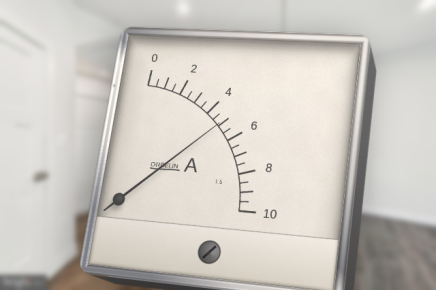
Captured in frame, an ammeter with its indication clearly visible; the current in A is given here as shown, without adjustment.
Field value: 5 A
